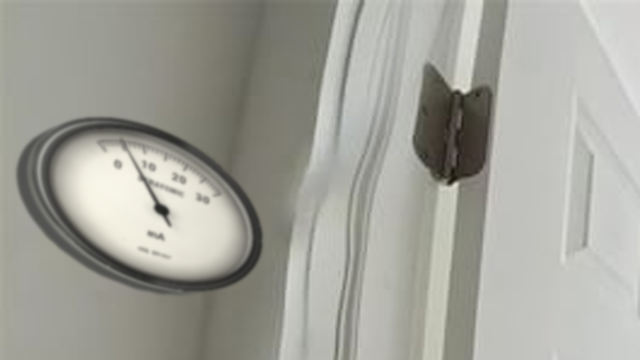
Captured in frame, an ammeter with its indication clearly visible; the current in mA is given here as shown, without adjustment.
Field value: 5 mA
